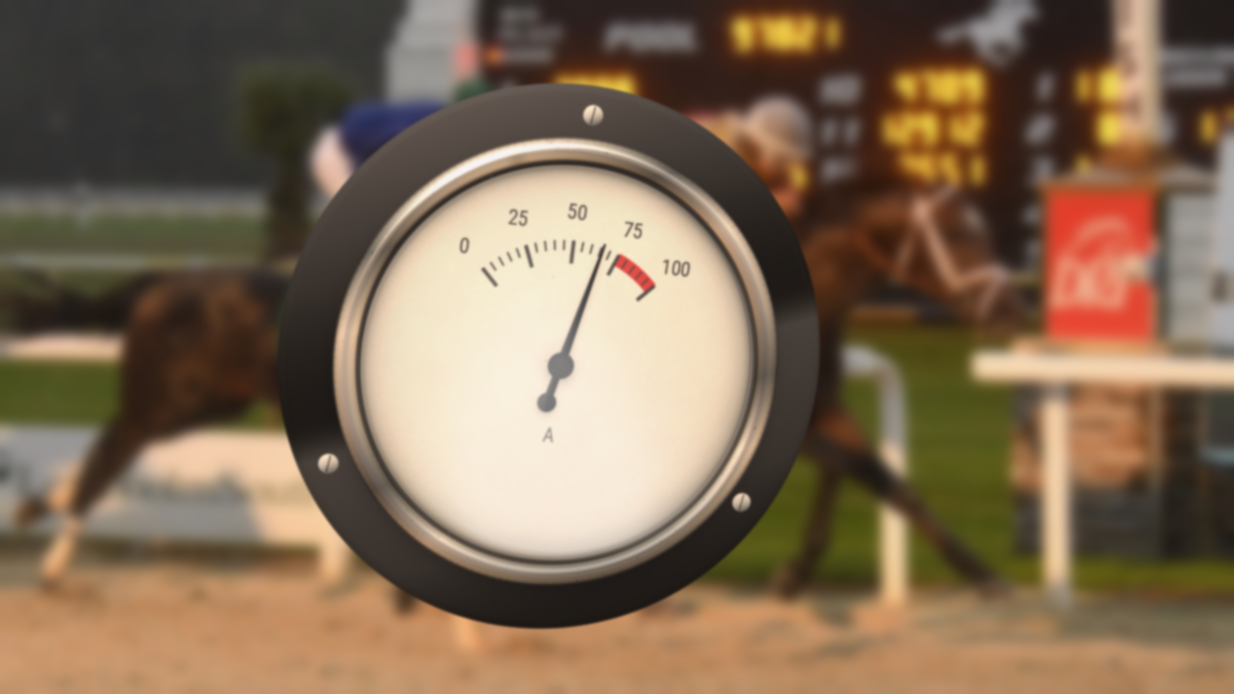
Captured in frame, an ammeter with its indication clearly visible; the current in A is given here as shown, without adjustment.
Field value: 65 A
